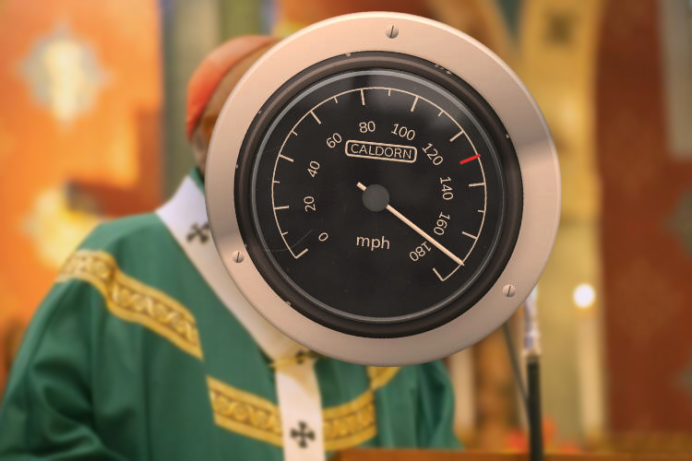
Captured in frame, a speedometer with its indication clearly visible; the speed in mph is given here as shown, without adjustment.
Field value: 170 mph
